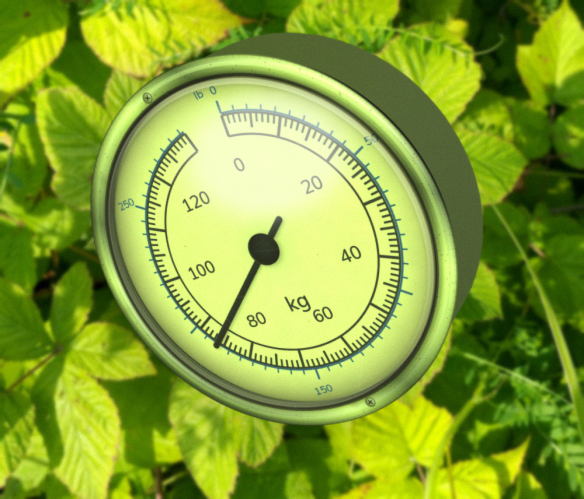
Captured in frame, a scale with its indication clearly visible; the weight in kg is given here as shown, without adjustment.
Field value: 86 kg
